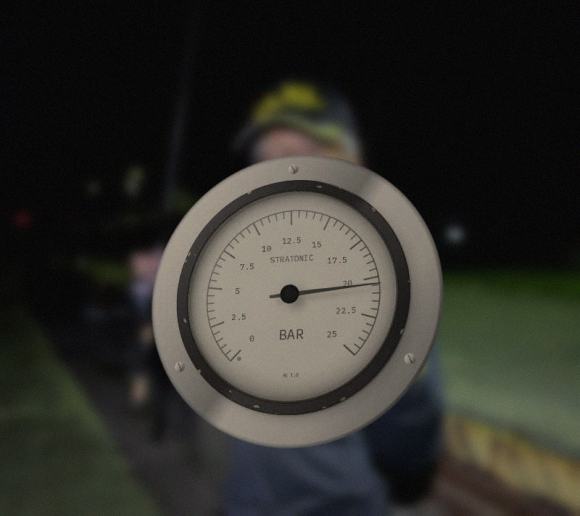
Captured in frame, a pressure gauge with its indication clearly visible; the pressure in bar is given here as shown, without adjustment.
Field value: 20.5 bar
